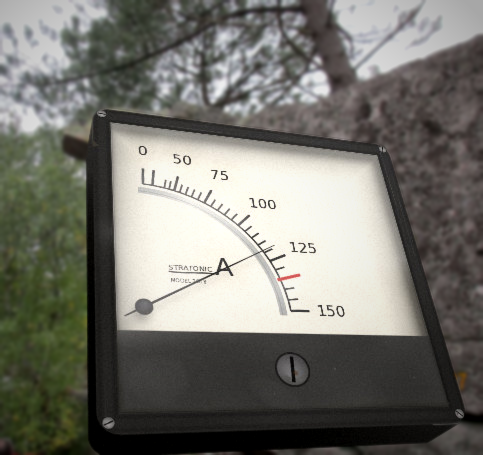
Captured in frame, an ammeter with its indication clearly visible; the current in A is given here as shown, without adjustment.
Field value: 120 A
